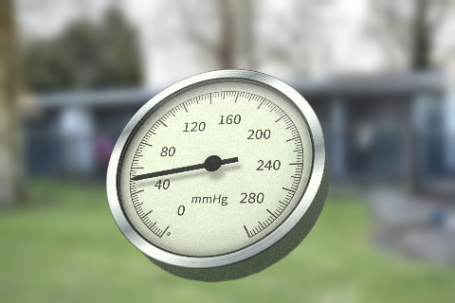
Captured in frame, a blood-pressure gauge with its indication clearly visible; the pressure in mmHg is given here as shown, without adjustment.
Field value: 50 mmHg
